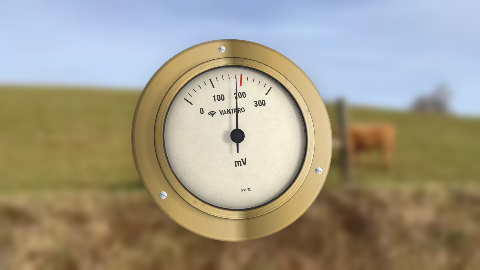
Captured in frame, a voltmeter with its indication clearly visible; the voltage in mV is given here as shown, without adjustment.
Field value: 180 mV
